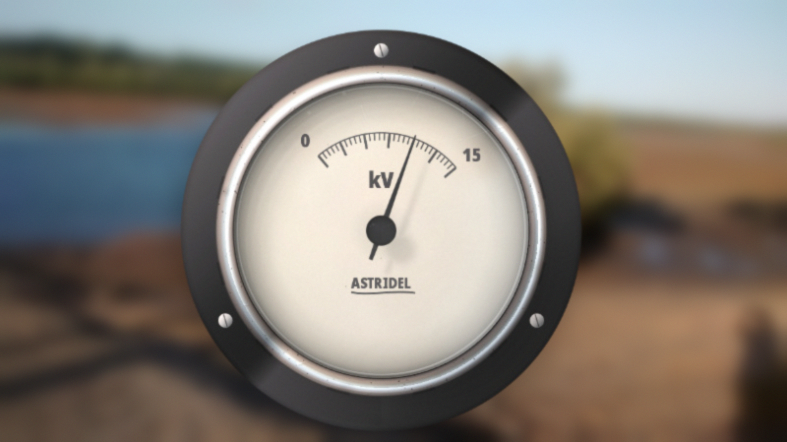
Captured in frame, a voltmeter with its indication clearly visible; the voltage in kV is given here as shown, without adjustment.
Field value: 10 kV
